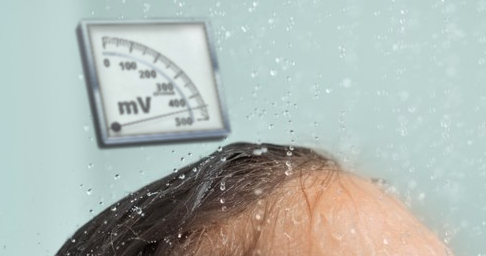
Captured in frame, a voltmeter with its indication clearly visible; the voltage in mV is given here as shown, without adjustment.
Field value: 450 mV
